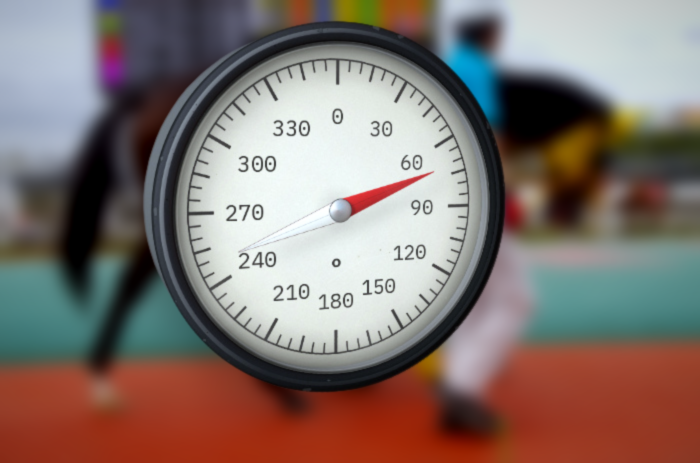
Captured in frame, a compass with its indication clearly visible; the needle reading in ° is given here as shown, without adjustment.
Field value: 70 °
